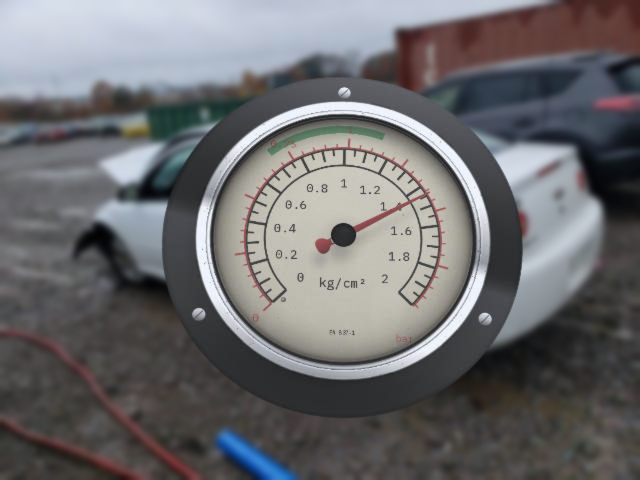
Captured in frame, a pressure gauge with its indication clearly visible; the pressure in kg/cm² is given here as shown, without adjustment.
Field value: 1.45 kg/cm²
